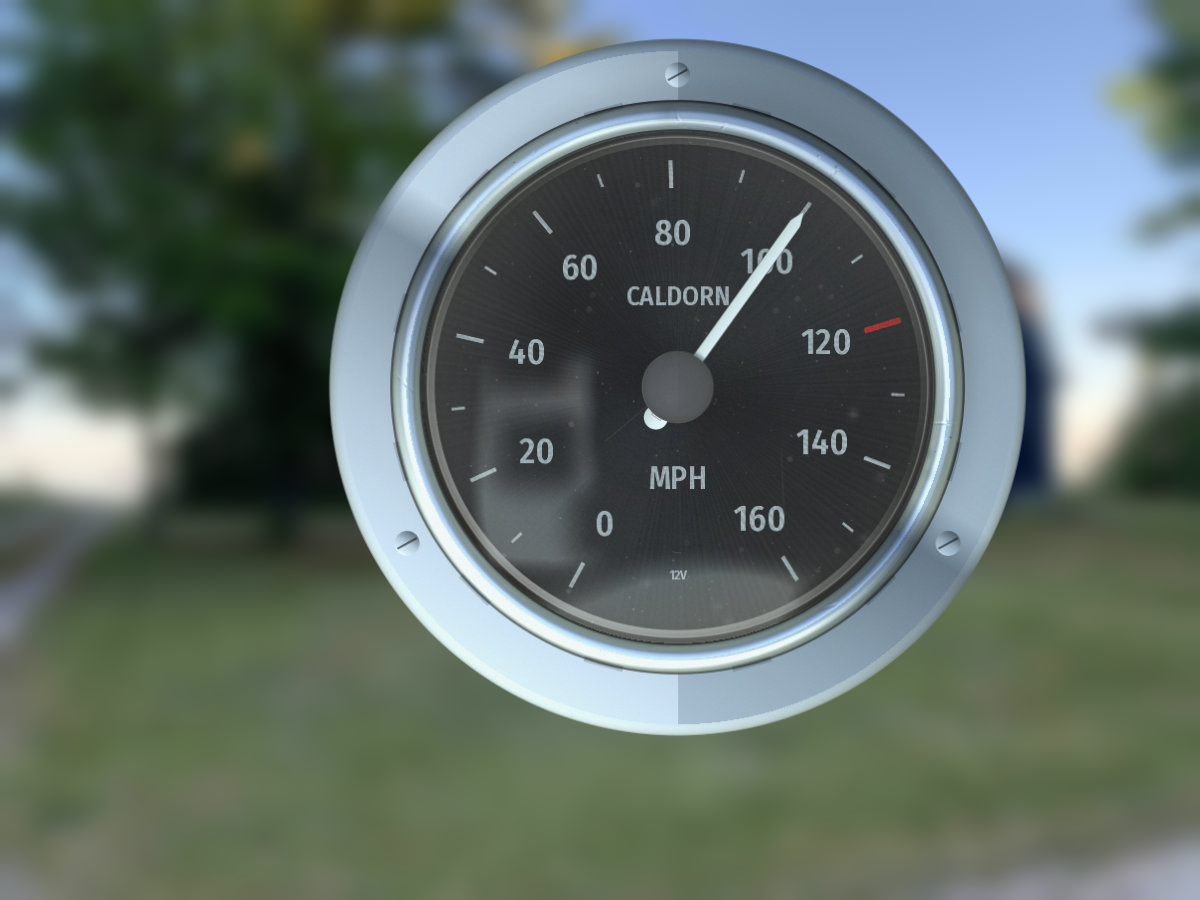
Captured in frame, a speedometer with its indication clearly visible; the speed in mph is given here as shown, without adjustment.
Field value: 100 mph
